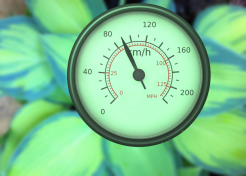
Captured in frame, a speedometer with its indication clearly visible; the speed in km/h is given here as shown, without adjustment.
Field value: 90 km/h
